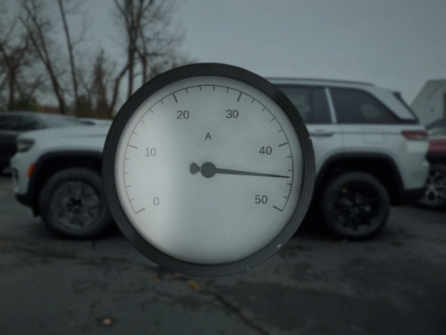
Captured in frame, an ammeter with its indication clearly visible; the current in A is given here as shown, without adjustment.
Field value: 45 A
